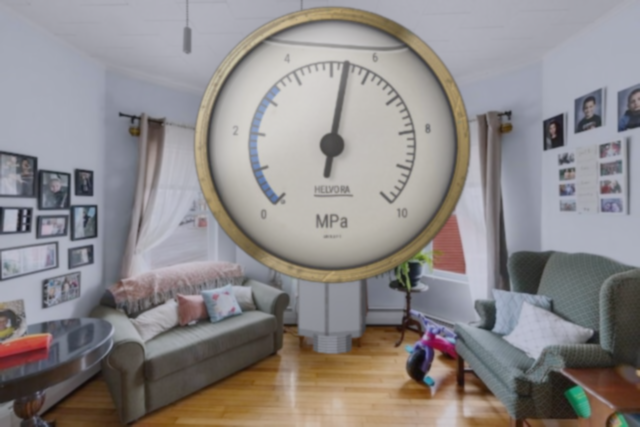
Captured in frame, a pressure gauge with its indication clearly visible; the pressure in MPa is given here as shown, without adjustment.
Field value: 5.4 MPa
